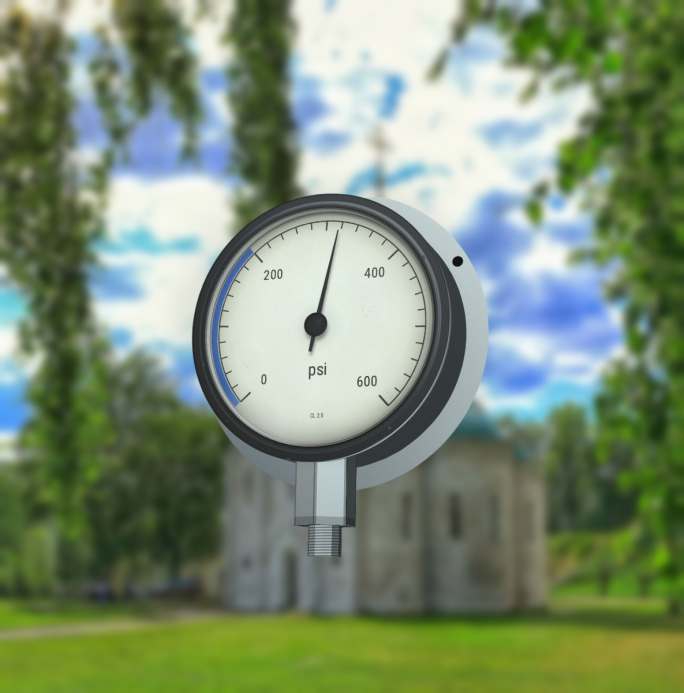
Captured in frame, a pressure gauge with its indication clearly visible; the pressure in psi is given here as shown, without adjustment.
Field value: 320 psi
